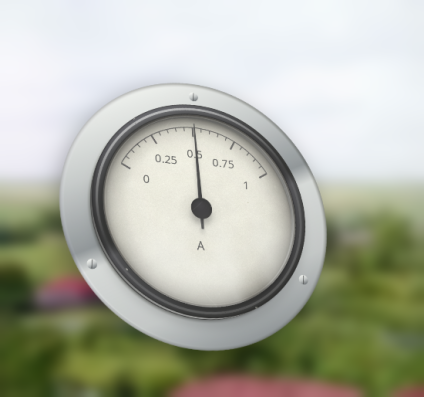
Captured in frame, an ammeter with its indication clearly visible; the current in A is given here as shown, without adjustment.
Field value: 0.5 A
